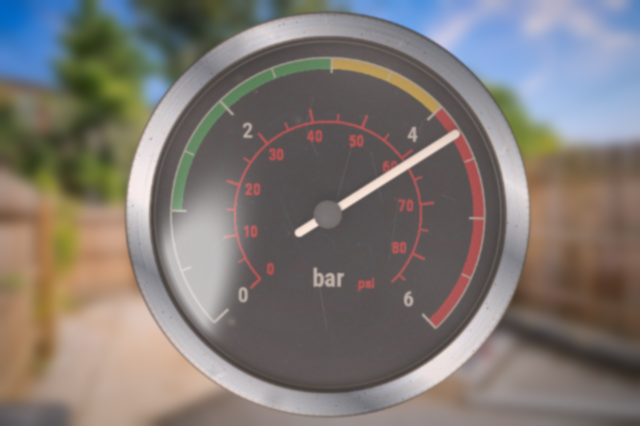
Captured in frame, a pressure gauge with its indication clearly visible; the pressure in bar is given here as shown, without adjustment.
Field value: 4.25 bar
